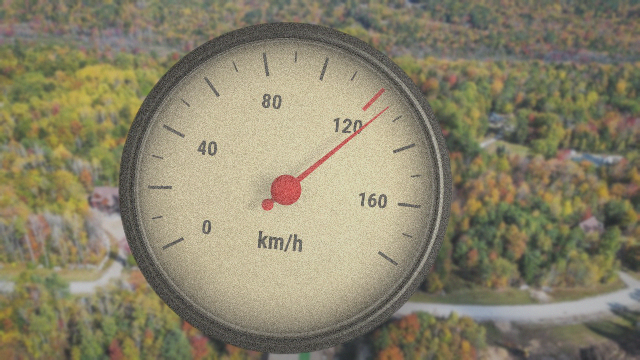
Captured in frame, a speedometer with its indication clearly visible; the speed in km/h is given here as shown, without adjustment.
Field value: 125 km/h
